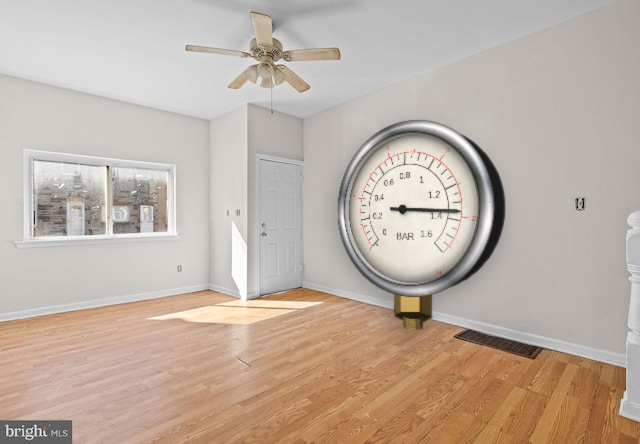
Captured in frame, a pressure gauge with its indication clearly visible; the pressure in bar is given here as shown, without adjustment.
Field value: 1.35 bar
